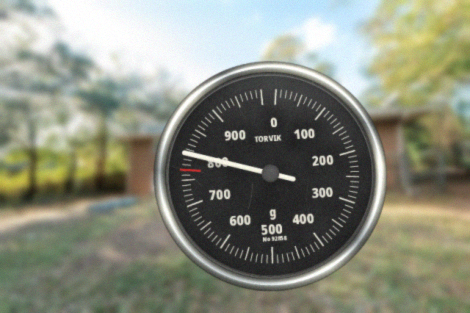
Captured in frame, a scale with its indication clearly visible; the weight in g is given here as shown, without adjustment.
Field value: 800 g
